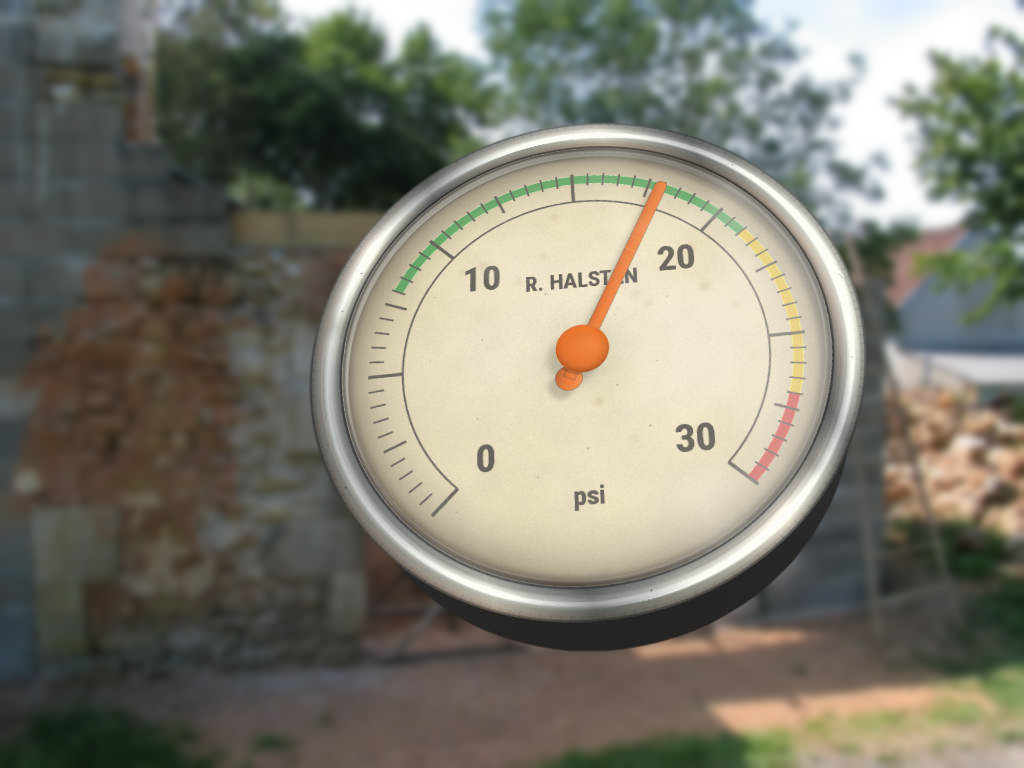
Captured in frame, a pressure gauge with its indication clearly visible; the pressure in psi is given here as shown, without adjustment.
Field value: 18 psi
